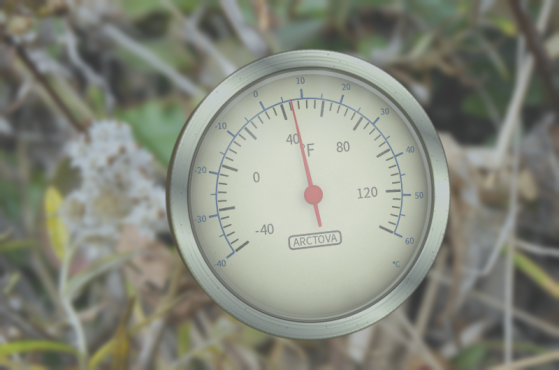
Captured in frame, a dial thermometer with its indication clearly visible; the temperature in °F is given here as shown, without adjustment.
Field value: 44 °F
